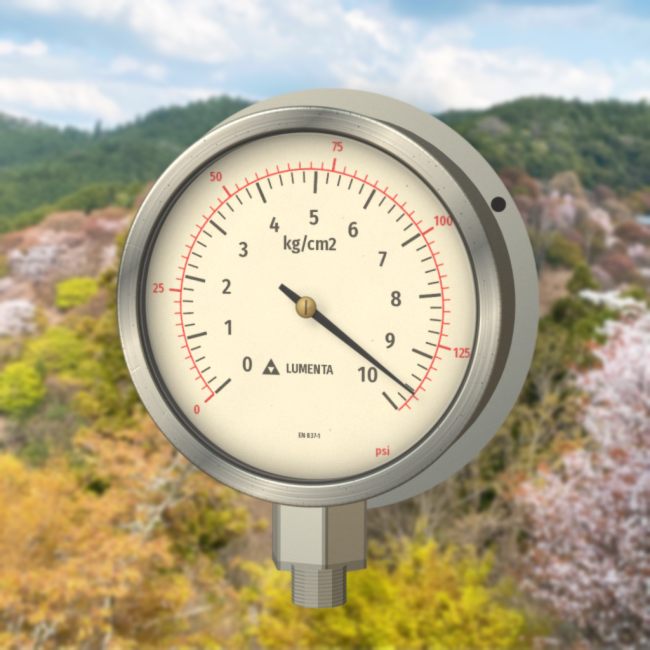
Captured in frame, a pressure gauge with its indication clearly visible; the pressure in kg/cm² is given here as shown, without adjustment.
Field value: 9.6 kg/cm²
